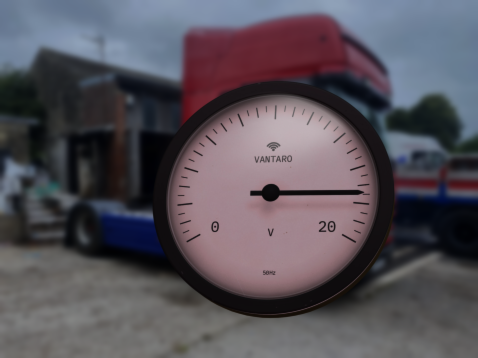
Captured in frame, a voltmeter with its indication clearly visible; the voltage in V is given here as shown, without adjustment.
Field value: 17.5 V
